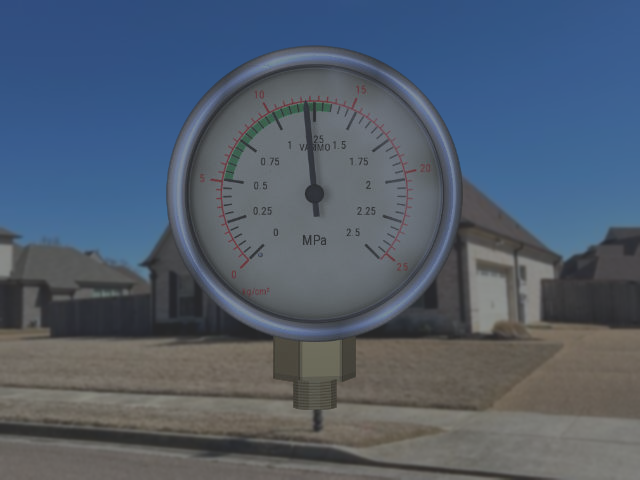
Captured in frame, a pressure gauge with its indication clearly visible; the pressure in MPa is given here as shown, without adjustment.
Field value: 1.2 MPa
